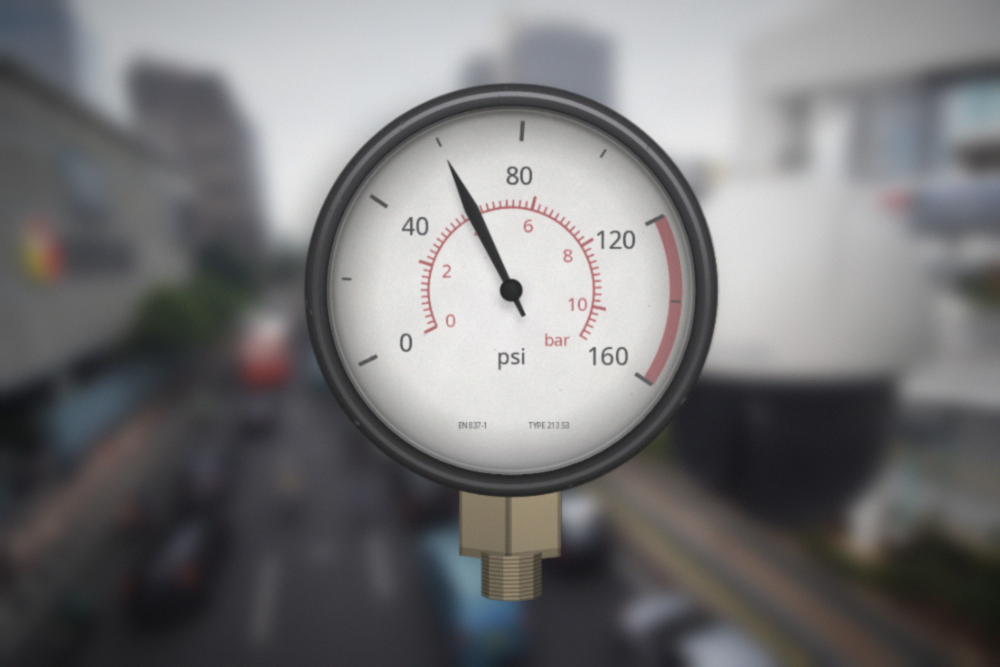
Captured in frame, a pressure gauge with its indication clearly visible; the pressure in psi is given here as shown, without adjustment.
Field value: 60 psi
